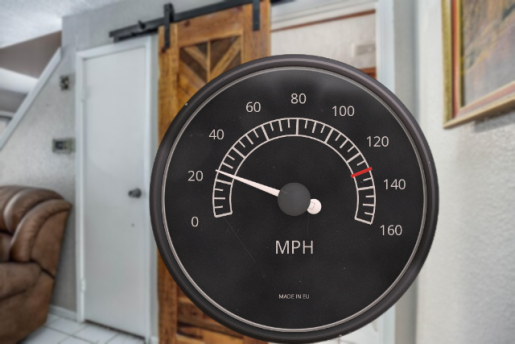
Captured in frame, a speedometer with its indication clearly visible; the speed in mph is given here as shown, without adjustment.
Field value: 25 mph
